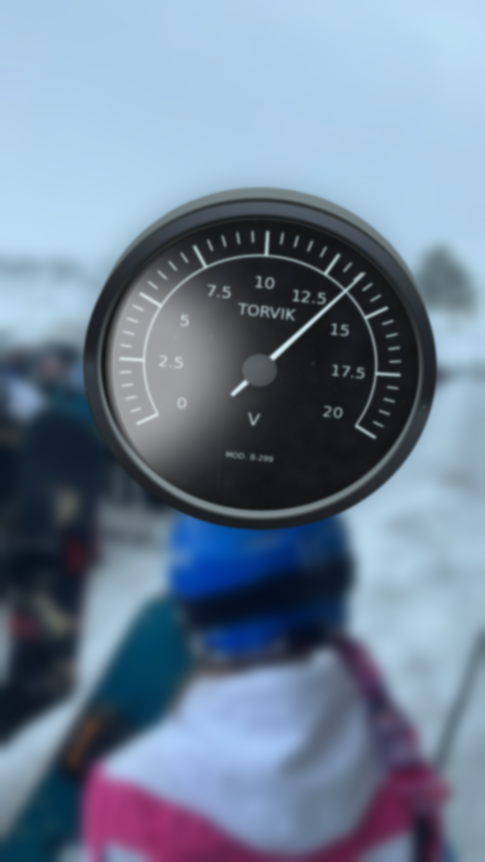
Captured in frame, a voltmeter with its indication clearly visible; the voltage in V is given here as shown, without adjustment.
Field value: 13.5 V
